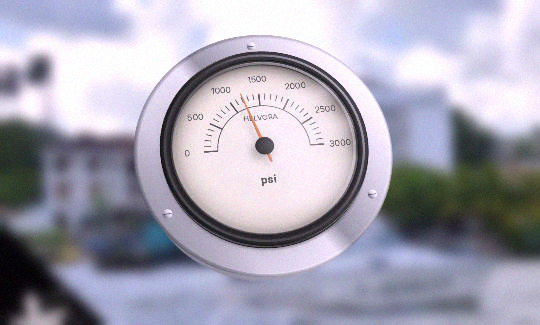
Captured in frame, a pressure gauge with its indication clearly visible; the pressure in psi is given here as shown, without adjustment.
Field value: 1200 psi
